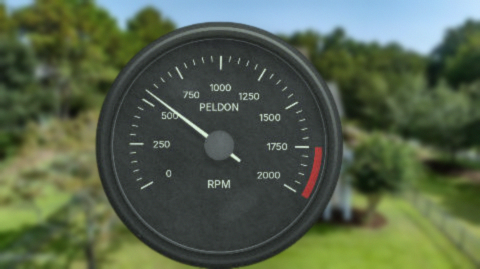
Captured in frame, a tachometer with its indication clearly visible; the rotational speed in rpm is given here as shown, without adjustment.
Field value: 550 rpm
